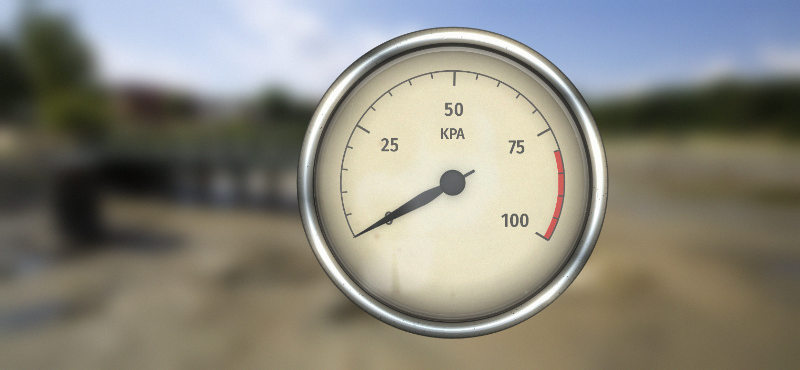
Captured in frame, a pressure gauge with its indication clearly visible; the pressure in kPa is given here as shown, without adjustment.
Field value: 0 kPa
